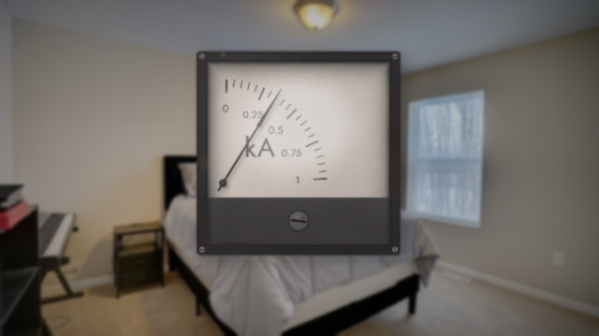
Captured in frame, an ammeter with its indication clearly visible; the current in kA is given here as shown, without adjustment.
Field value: 0.35 kA
